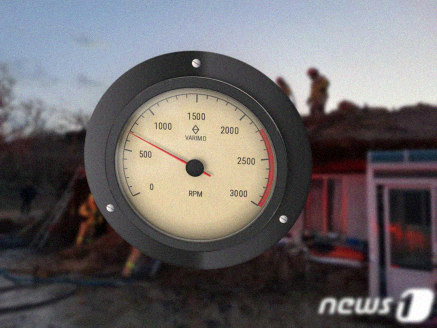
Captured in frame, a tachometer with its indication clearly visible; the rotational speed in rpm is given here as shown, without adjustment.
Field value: 700 rpm
